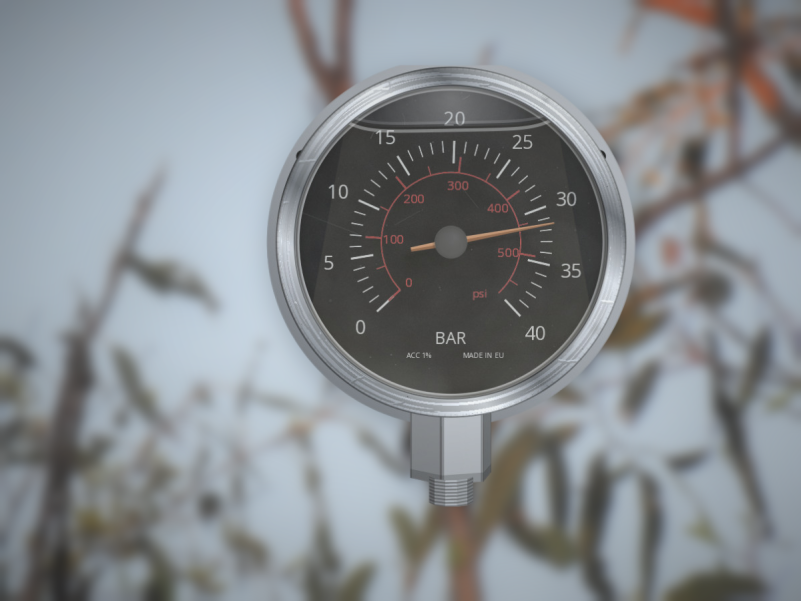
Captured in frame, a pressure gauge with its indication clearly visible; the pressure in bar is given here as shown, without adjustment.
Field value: 31.5 bar
